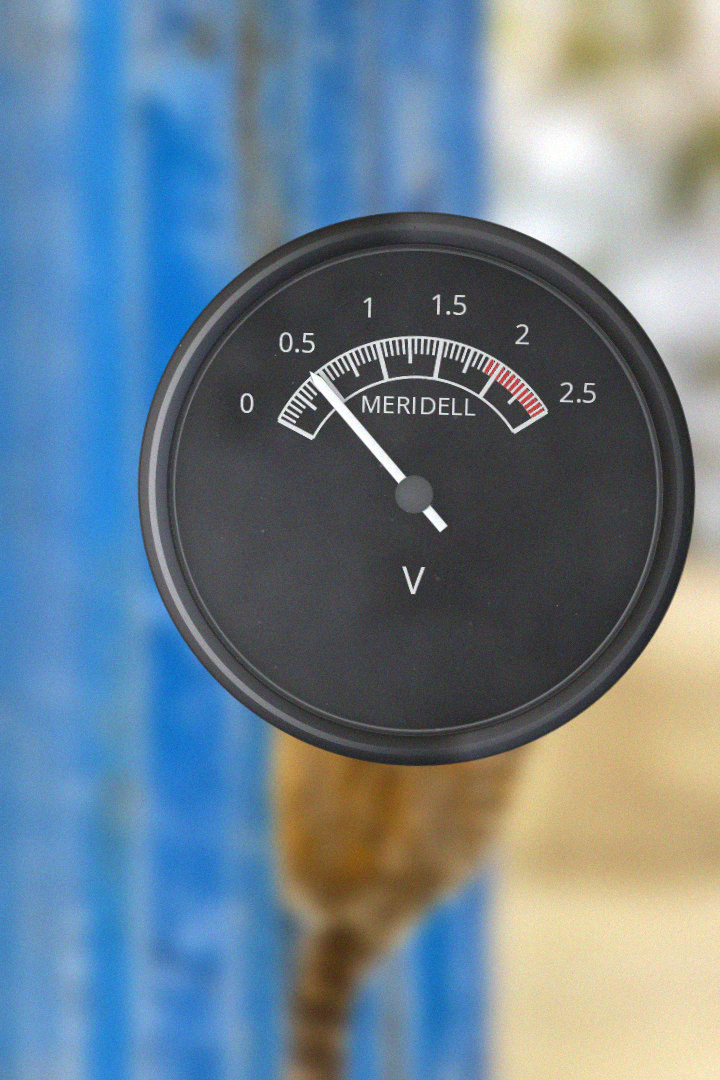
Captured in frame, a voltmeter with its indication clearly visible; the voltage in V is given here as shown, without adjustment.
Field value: 0.45 V
